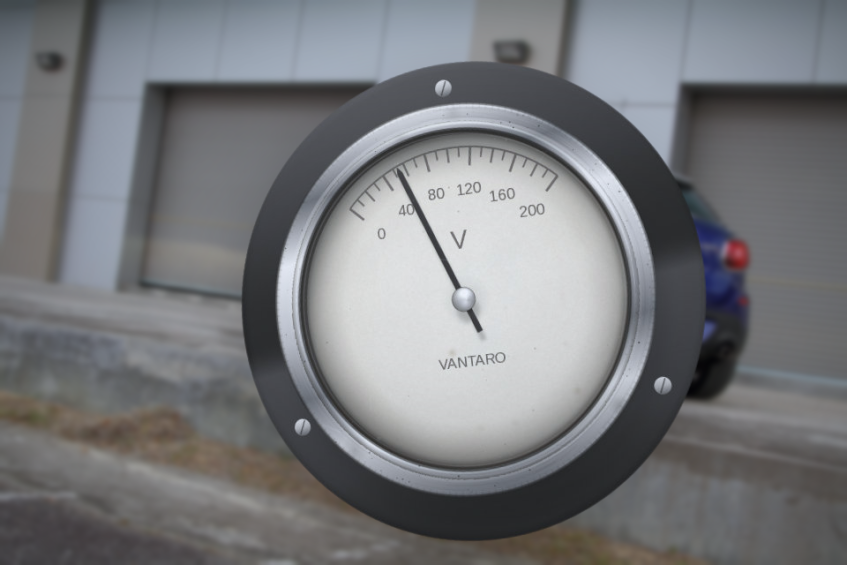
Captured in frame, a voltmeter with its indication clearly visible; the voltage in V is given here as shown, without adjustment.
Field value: 55 V
